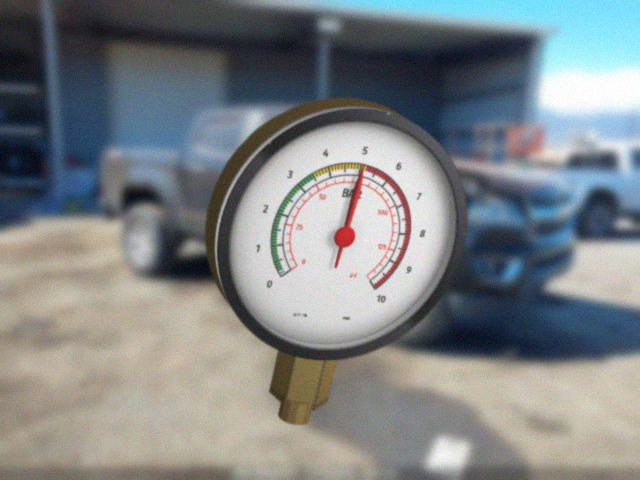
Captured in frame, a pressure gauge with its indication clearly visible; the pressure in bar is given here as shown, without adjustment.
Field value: 5 bar
